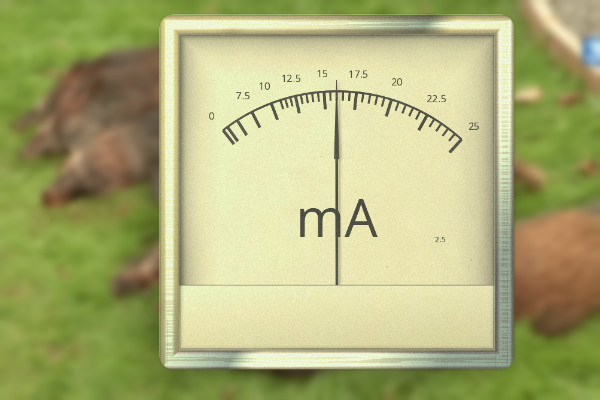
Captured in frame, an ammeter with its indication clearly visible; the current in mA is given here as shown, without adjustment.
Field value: 16 mA
